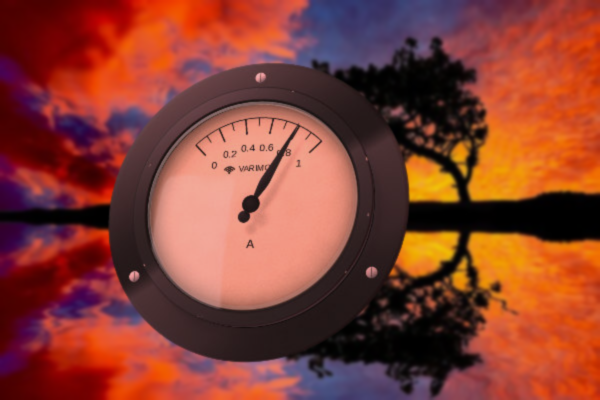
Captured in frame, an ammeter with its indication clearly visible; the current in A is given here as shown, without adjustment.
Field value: 0.8 A
